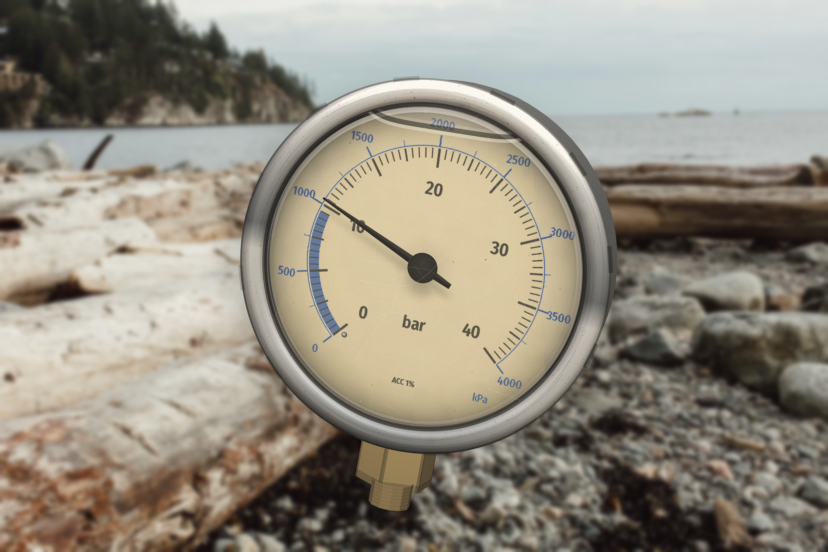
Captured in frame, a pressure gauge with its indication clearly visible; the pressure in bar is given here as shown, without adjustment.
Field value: 10.5 bar
